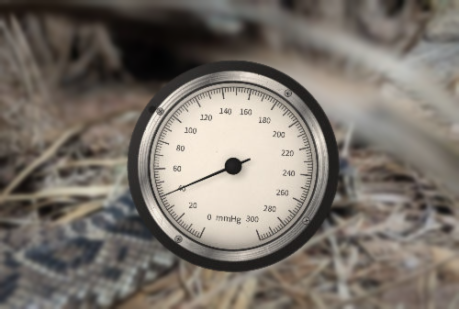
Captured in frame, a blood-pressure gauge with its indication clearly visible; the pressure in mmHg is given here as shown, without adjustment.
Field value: 40 mmHg
